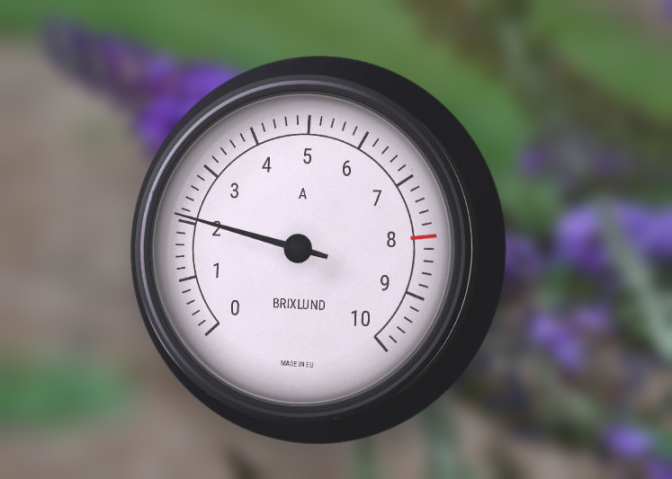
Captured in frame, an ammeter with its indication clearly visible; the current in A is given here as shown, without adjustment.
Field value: 2.1 A
